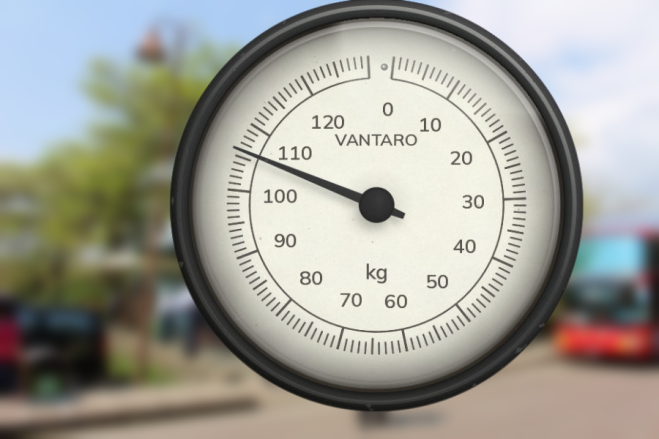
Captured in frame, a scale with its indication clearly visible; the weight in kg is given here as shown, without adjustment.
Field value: 106 kg
